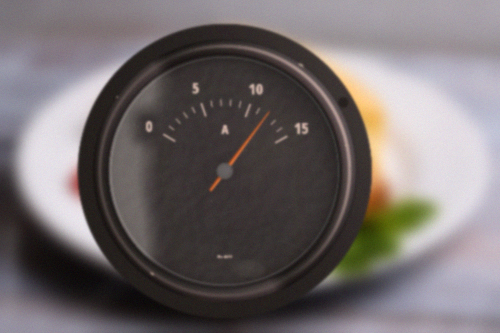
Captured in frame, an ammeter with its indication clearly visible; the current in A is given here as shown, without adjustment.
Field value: 12 A
